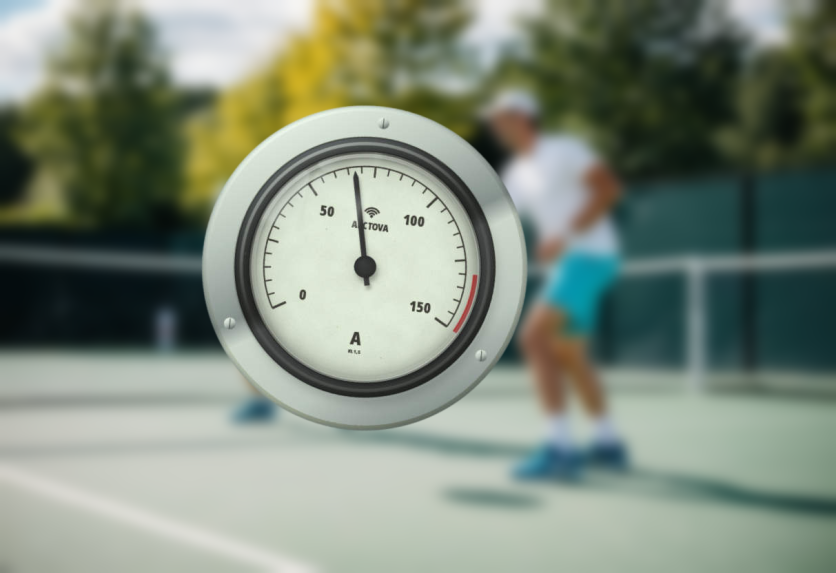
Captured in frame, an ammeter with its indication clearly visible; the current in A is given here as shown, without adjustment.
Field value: 67.5 A
